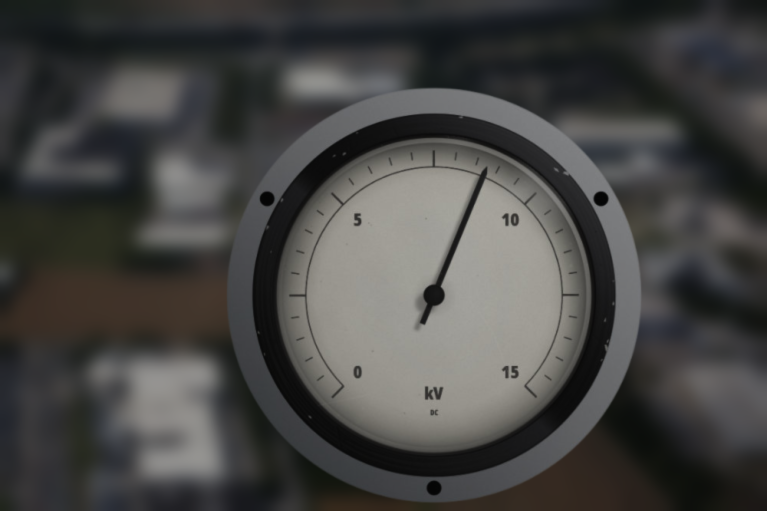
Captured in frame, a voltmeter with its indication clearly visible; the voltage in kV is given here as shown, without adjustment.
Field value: 8.75 kV
